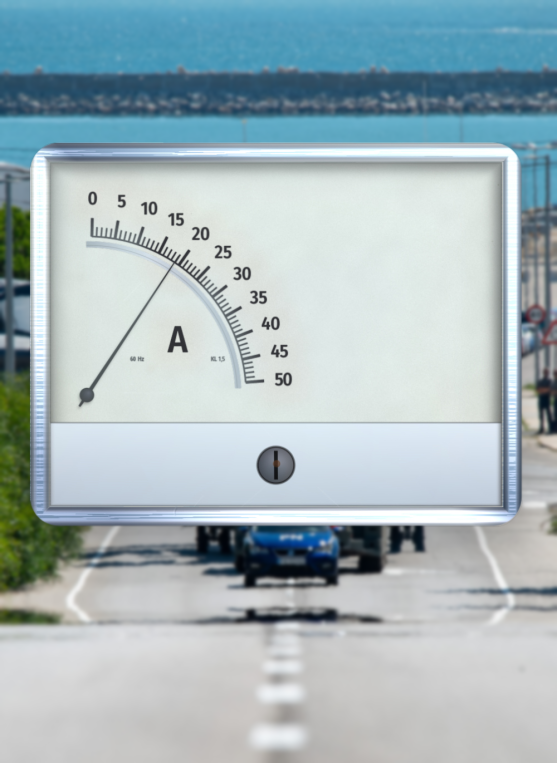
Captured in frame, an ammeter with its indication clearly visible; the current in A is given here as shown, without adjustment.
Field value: 19 A
